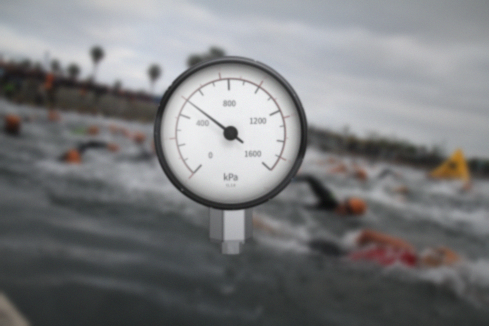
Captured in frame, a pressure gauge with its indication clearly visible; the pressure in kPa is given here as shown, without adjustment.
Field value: 500 kPa
